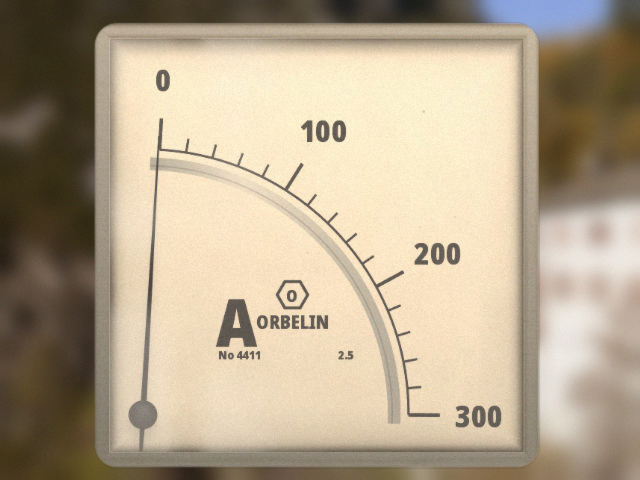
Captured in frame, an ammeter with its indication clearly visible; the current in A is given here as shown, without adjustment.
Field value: 0 A
